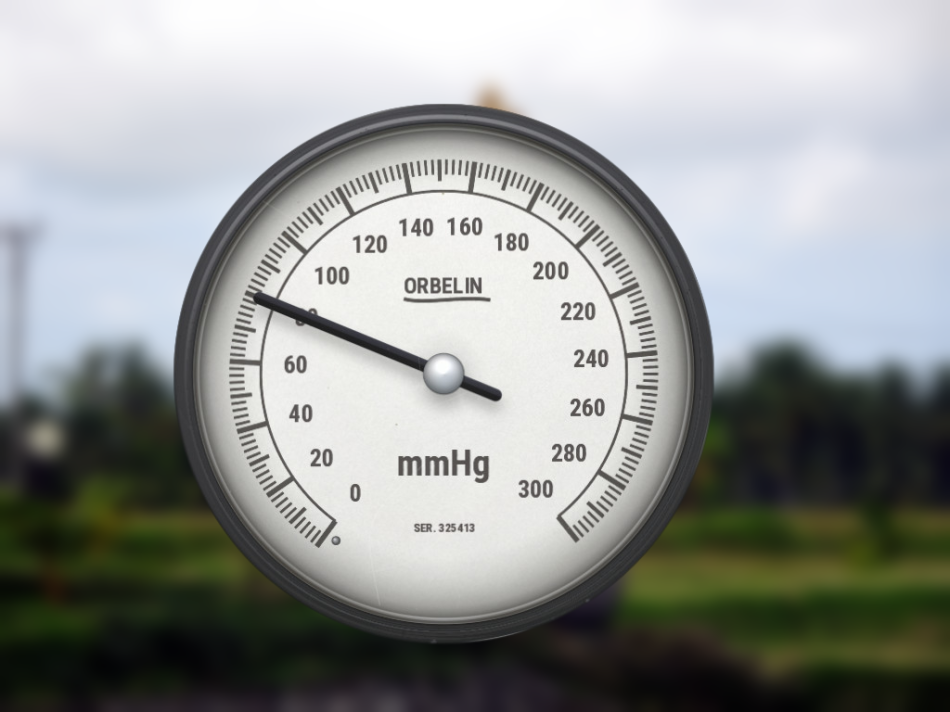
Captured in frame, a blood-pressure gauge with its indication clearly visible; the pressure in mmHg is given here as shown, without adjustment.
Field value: 80 mmHg
